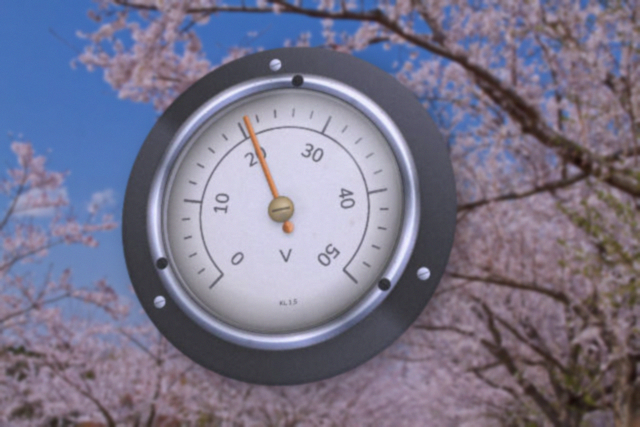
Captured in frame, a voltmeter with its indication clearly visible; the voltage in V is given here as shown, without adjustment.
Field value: 21 V
